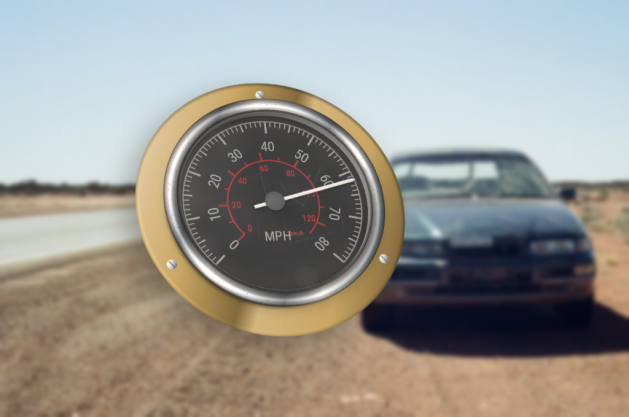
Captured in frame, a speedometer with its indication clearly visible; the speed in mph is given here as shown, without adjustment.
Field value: 62 mph
